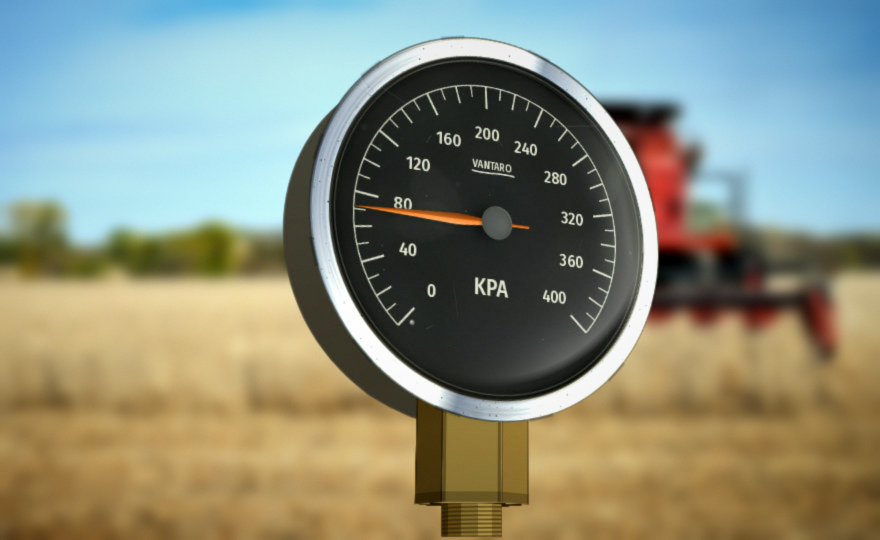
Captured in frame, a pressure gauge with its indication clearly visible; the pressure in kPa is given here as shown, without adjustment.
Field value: 70 kPa
